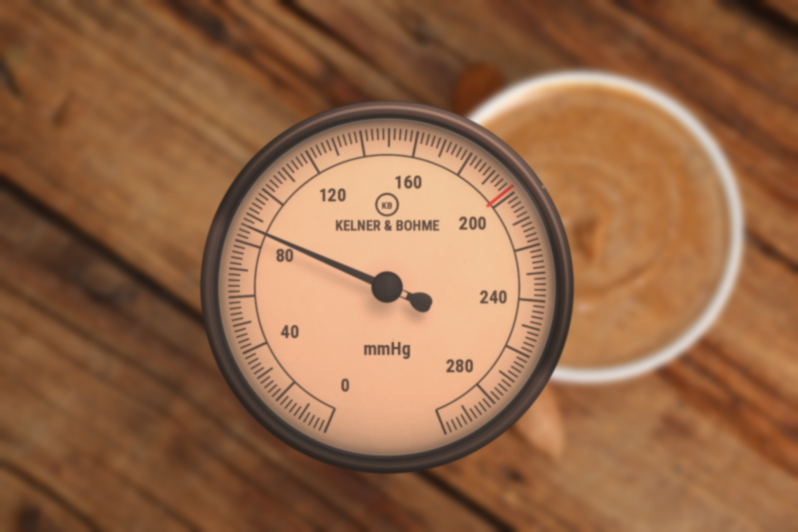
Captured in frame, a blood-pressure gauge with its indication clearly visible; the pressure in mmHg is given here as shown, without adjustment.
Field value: 86 mmHg
